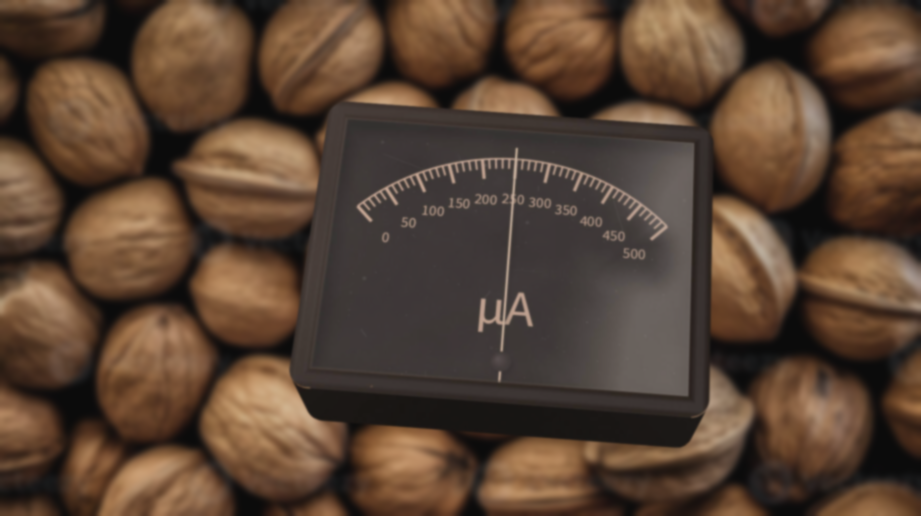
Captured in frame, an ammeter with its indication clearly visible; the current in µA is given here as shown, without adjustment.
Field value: 250 µA
